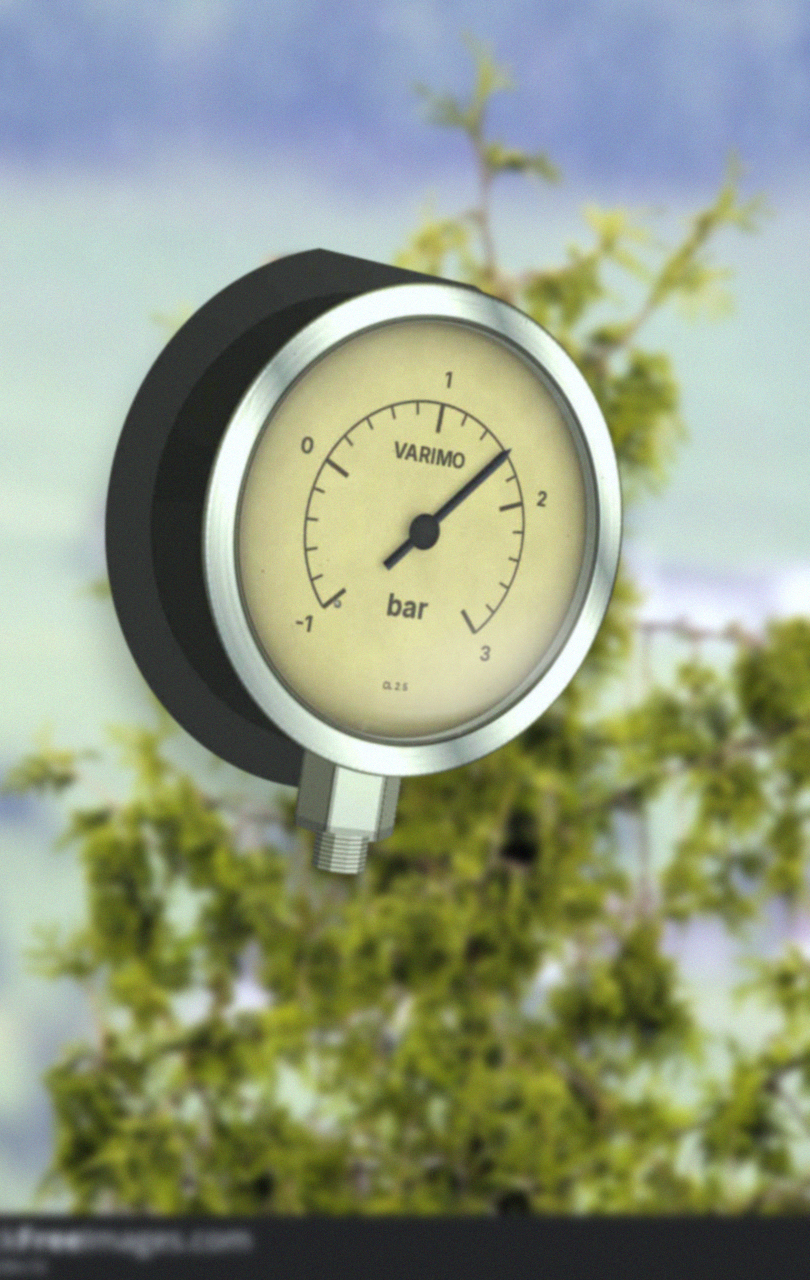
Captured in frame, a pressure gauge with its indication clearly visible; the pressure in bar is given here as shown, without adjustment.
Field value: 1.6 bar
